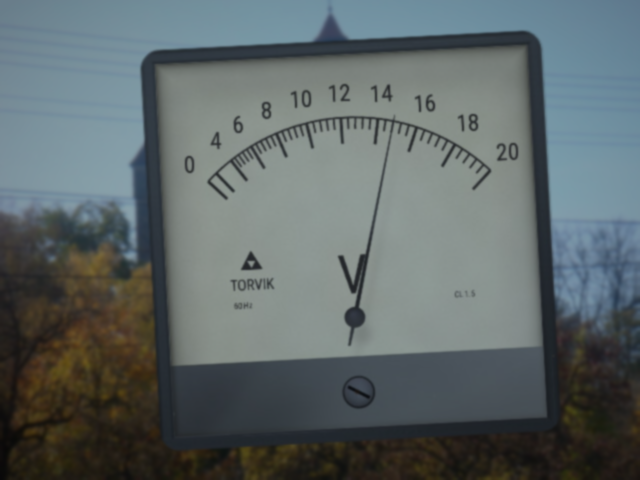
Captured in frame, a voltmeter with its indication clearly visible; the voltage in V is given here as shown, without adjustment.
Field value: 14.8 V
